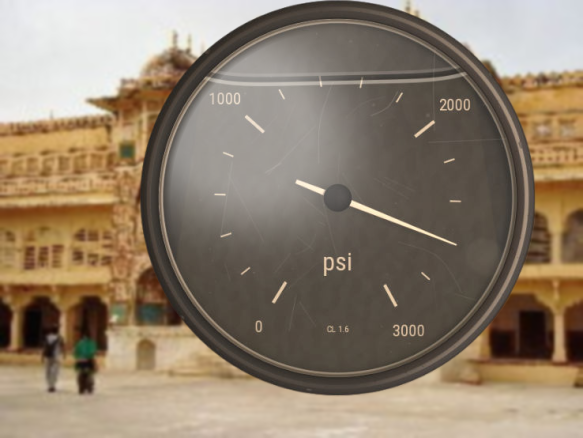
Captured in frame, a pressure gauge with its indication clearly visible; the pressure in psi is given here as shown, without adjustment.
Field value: 2600 psi
